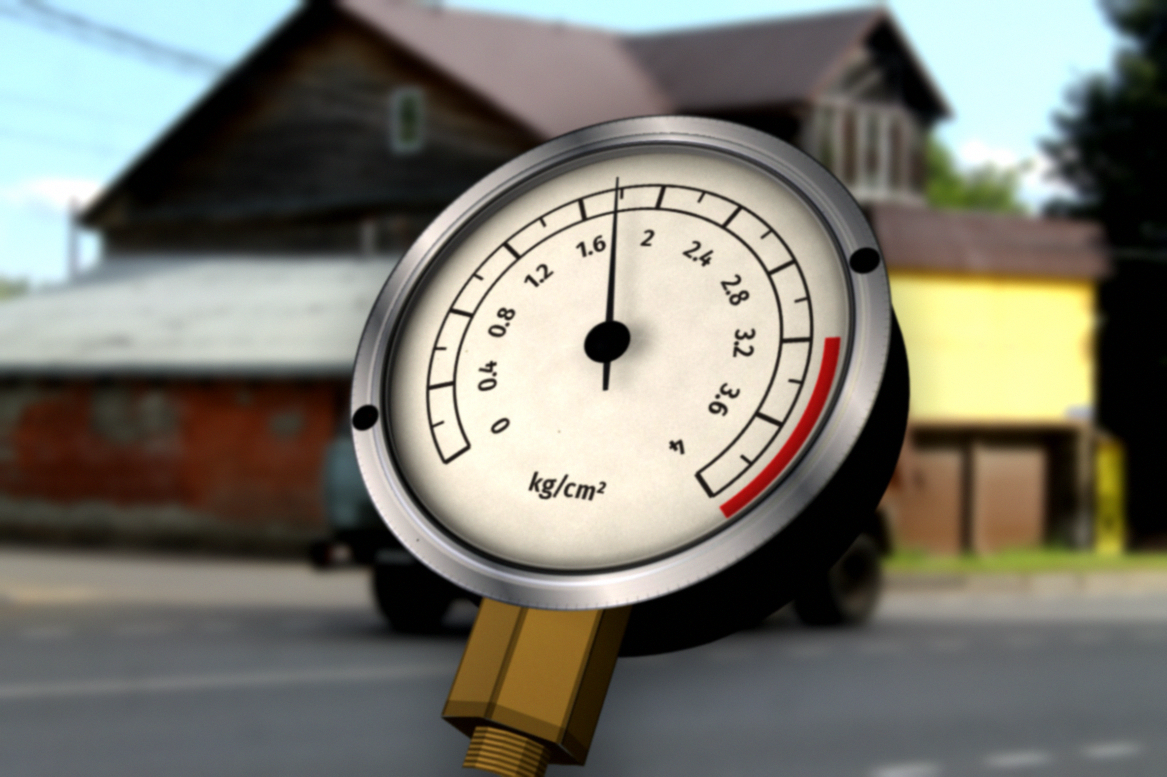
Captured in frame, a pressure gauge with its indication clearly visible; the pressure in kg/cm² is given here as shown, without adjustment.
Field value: 1.8 kg/cm²
